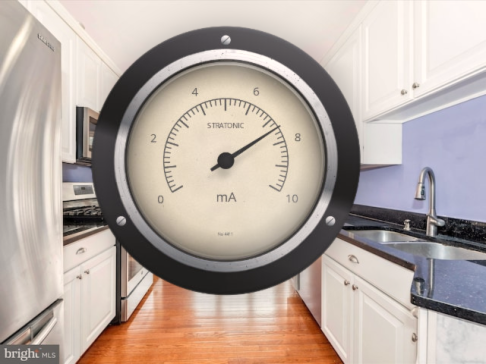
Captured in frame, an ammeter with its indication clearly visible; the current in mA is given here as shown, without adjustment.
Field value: 7.4 mA
